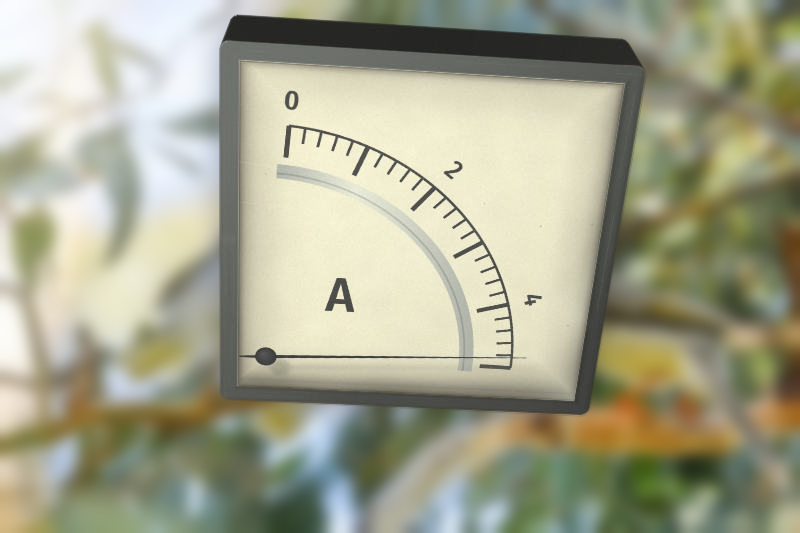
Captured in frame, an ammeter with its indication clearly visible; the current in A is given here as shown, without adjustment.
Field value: 4.8 A
